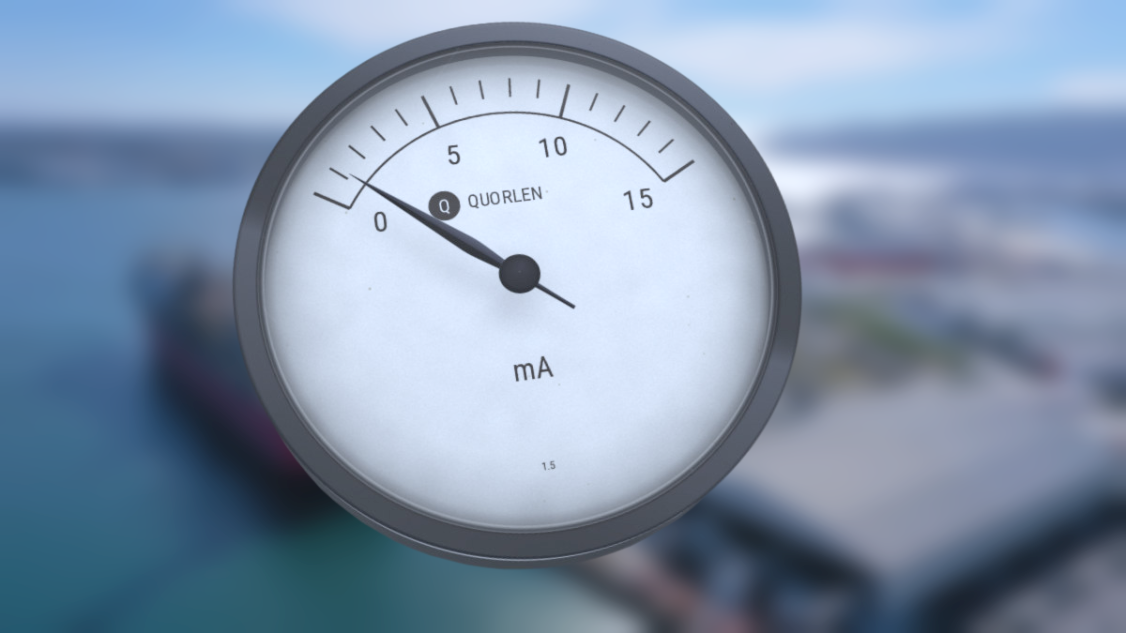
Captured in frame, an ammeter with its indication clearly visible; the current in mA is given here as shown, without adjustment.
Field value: 1 mA
